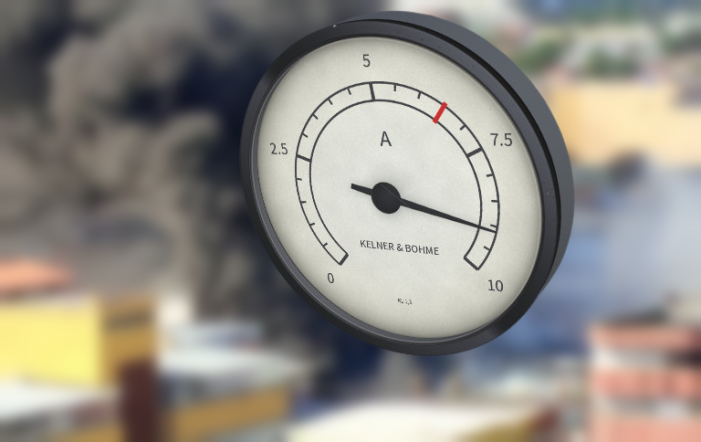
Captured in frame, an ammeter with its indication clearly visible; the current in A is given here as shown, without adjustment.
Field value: 9 A
